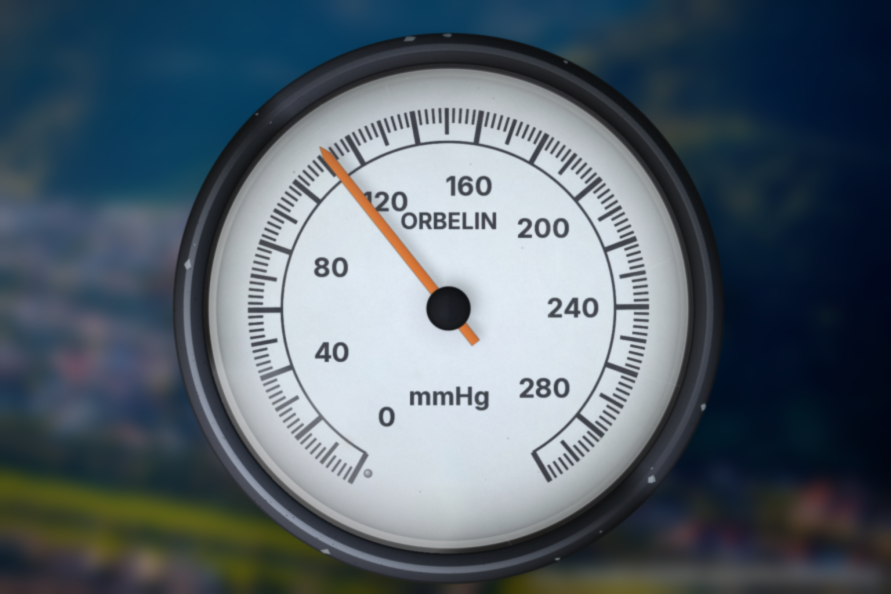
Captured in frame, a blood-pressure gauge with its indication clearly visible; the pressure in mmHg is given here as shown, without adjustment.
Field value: 112 mmHg
